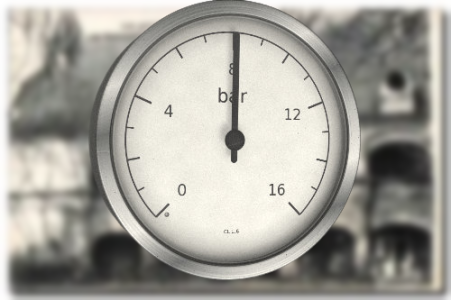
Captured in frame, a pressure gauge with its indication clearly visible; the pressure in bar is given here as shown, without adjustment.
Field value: 8 bar
